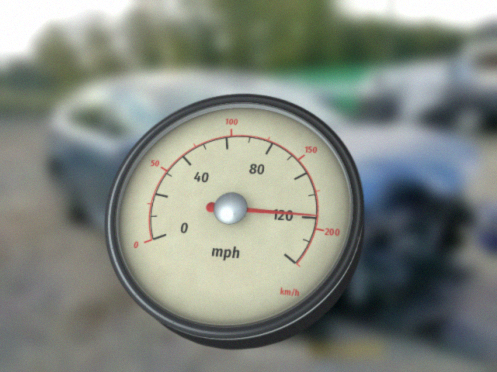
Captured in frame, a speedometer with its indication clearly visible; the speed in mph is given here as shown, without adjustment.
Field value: 120 mph
